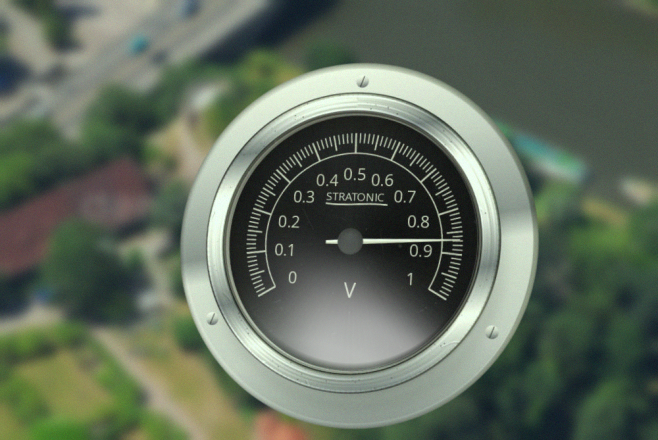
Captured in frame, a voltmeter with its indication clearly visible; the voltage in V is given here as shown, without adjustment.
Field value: 0.87 V
